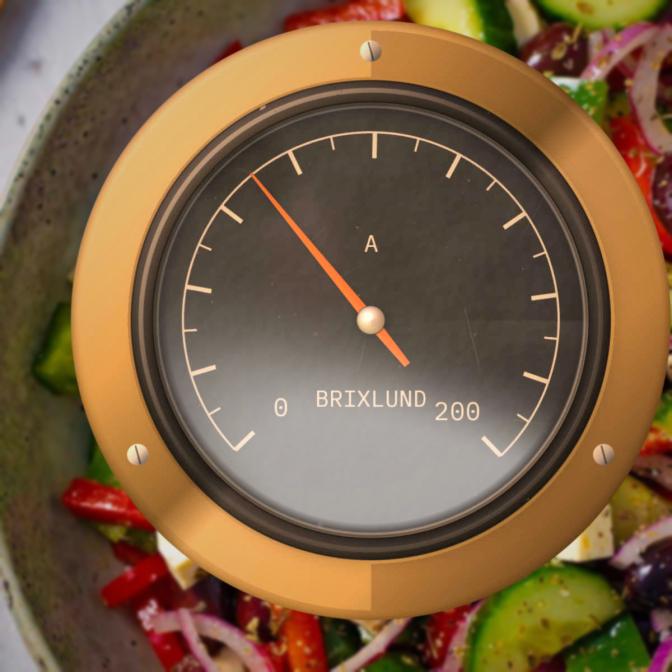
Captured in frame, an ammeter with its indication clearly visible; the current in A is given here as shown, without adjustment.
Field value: 70 A
